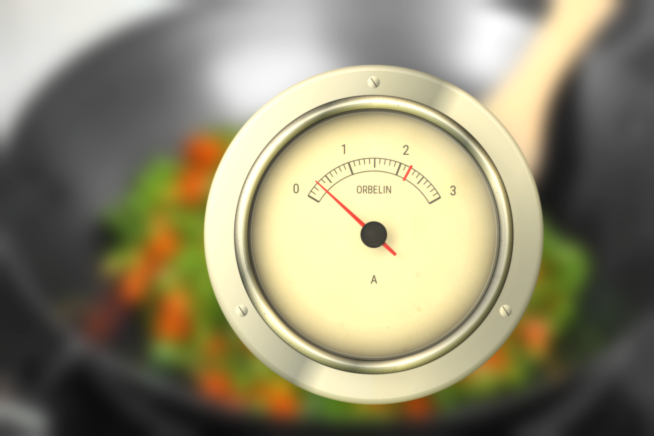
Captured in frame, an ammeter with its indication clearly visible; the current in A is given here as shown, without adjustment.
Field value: 0.3 A
